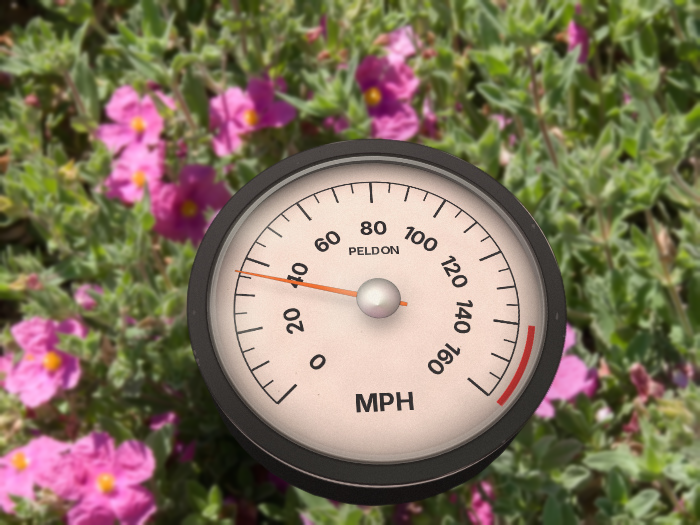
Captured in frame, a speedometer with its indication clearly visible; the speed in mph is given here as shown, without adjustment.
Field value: 35 mph
